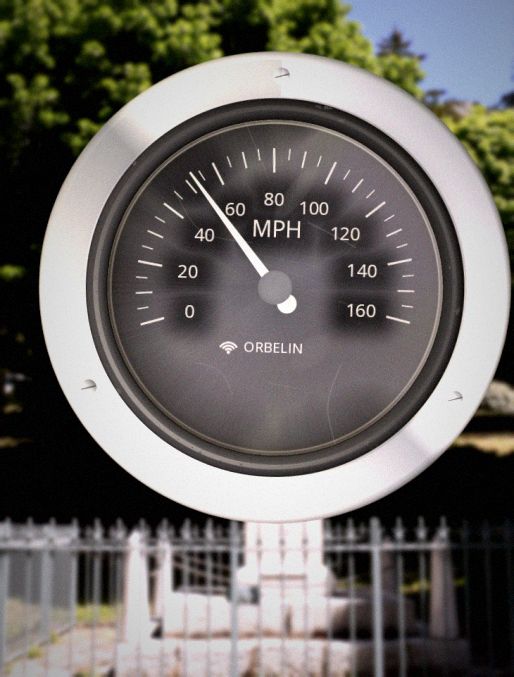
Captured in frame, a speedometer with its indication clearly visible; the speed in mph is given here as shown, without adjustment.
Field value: 52.5 mph
